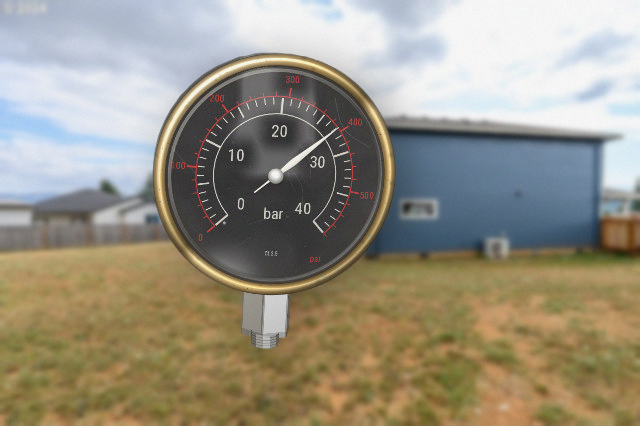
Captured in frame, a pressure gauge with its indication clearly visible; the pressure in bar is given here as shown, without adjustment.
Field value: 27 bar
